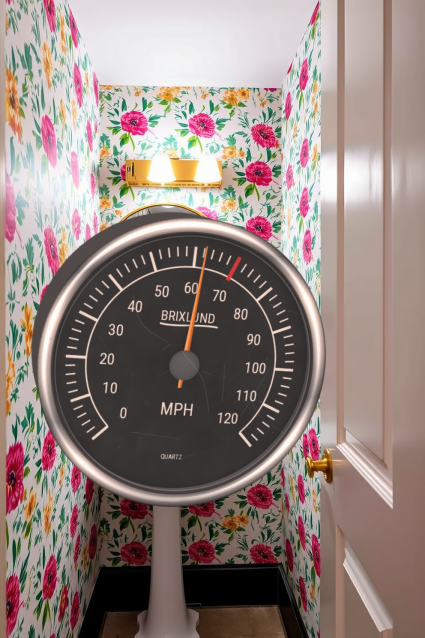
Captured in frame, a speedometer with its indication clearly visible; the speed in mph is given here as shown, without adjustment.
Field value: 62 mph
